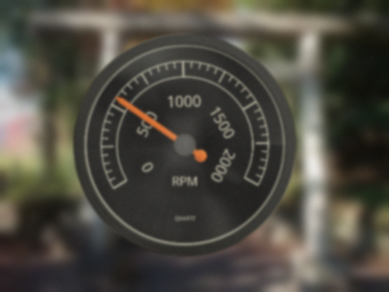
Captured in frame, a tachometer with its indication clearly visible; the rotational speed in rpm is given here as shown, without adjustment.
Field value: 550 rpm
